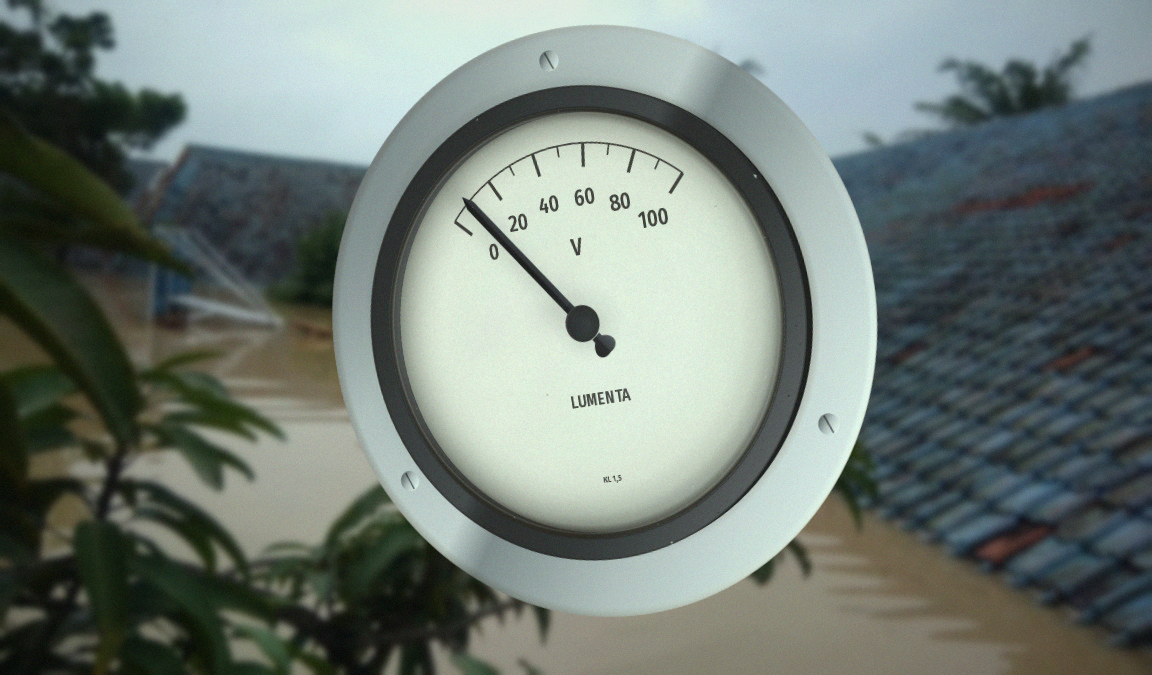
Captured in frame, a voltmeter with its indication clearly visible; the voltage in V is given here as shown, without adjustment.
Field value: 10 V
